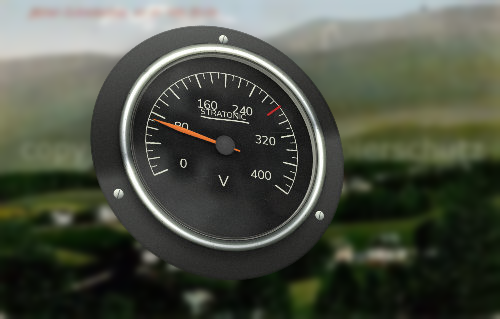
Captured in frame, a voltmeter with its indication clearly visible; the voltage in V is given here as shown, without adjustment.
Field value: 70 V
